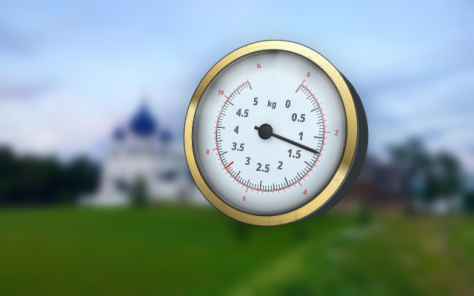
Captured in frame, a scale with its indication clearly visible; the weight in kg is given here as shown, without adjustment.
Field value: 1.25 kg
